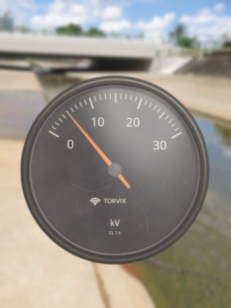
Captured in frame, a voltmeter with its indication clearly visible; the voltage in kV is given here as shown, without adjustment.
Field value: 5 kV
